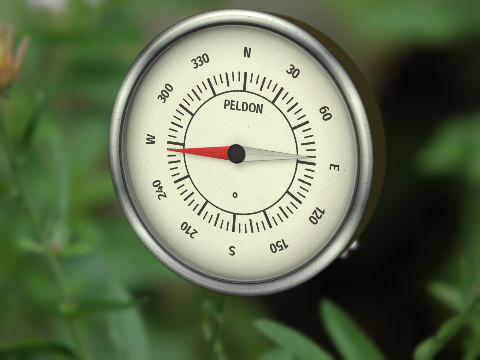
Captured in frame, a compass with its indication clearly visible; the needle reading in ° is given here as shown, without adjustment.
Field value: 265 °
